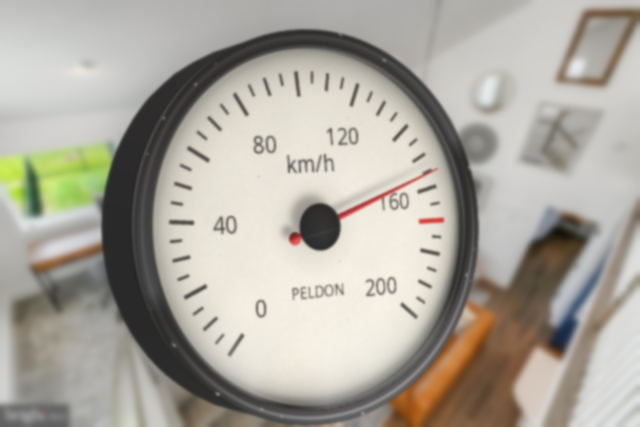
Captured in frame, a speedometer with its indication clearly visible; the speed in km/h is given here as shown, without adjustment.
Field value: 155 km/h
